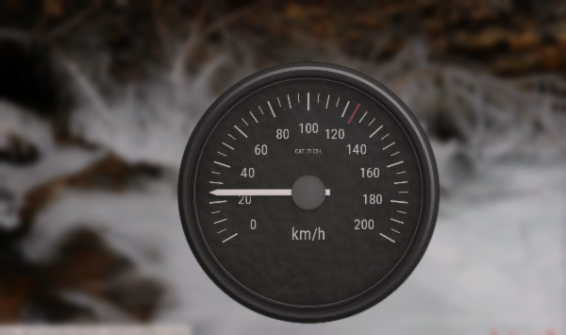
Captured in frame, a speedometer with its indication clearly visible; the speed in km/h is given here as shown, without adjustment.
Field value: 25 km/h
